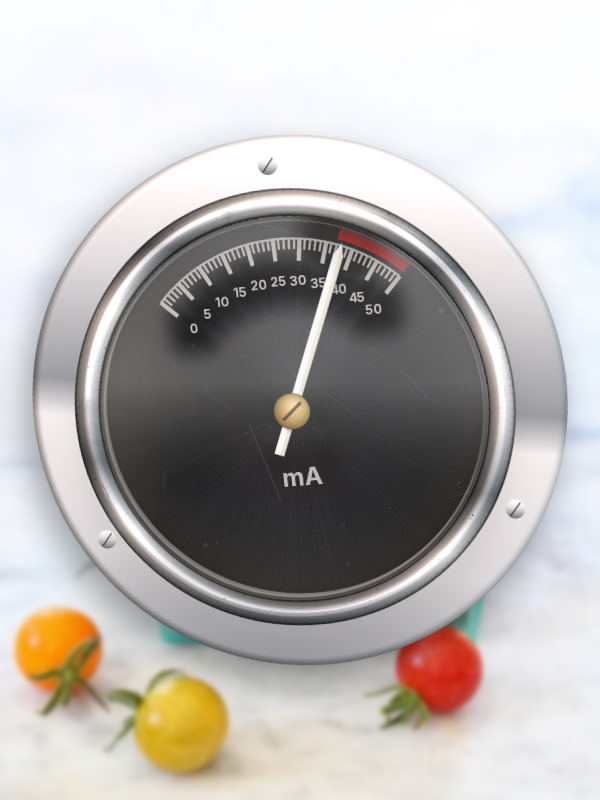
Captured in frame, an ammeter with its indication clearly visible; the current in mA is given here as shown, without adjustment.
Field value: 38 mA
